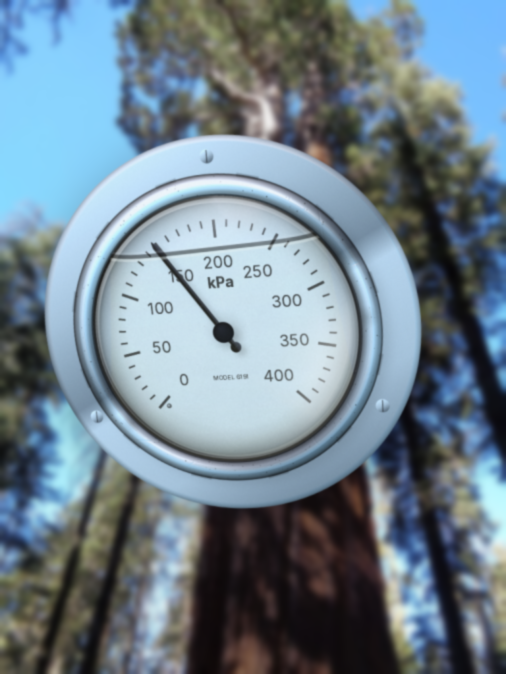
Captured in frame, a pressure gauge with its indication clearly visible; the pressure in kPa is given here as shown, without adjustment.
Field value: 150 kPa
